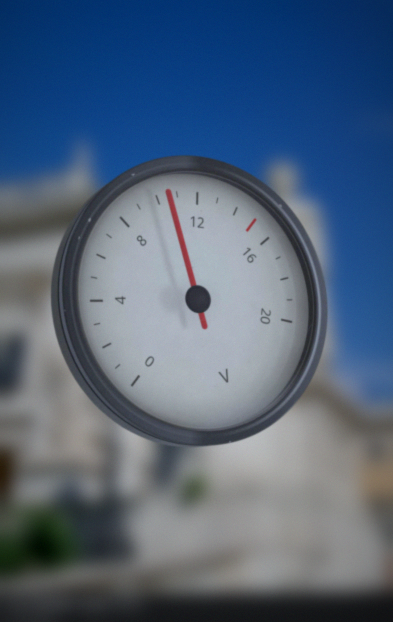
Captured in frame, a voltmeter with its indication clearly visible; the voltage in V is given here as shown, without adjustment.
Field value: 10.5 V
